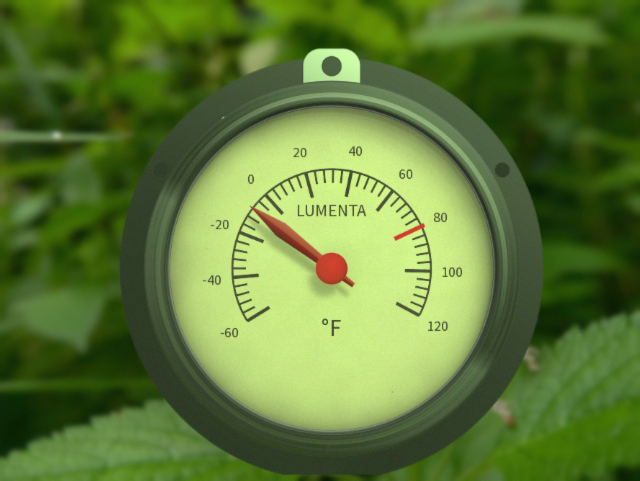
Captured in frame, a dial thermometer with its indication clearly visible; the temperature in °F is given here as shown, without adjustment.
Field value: -8 °F
